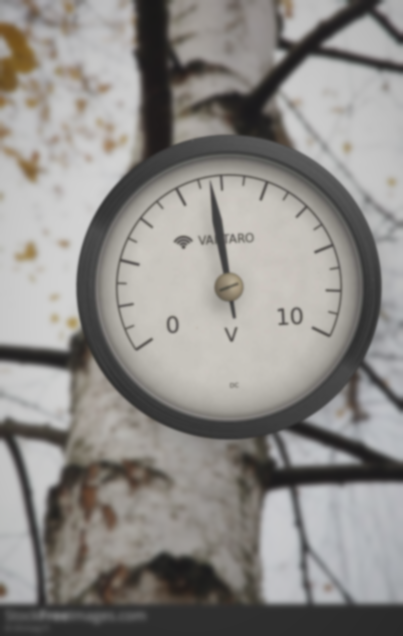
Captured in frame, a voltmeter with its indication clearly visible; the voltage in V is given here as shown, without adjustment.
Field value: 4.75 V
